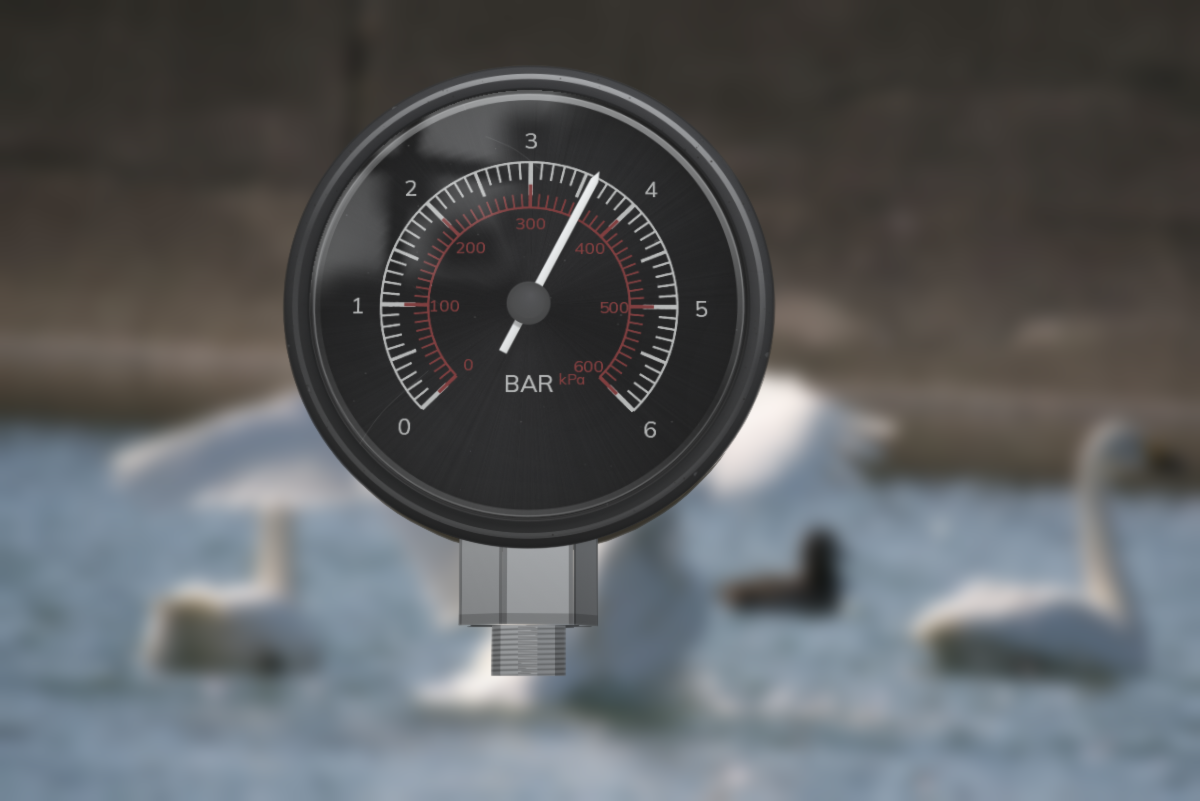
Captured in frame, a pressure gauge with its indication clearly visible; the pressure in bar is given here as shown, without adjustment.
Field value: 3.6 bar
